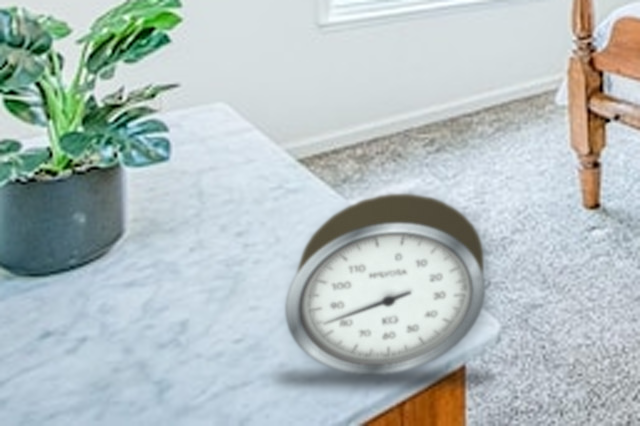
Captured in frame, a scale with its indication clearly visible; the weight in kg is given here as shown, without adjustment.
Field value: 85 kg
